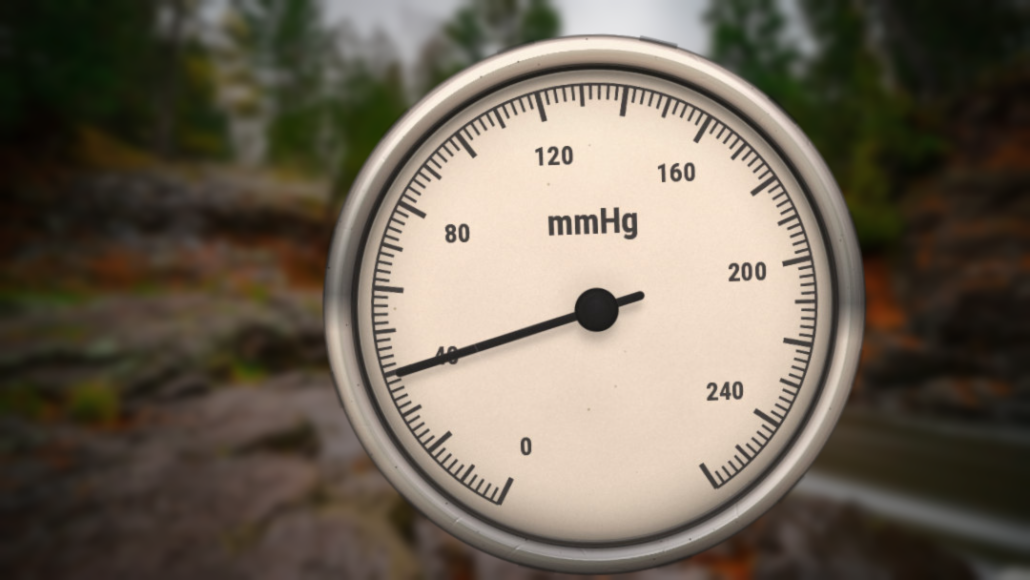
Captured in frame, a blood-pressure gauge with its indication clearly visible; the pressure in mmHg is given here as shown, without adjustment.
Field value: 40 mmHg
